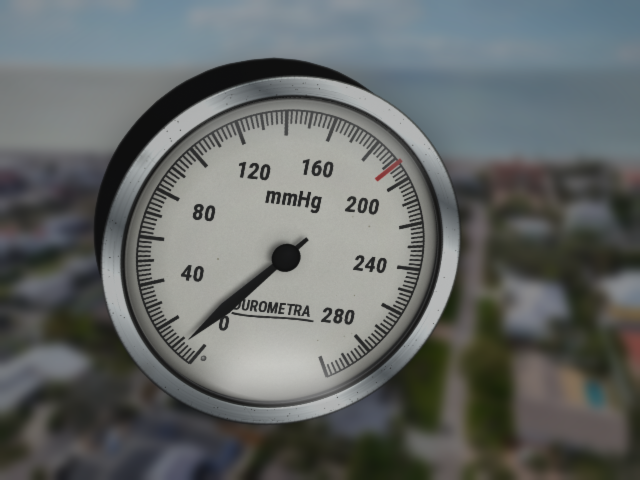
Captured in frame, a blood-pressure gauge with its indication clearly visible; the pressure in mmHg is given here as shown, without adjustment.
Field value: 10 mmHg
